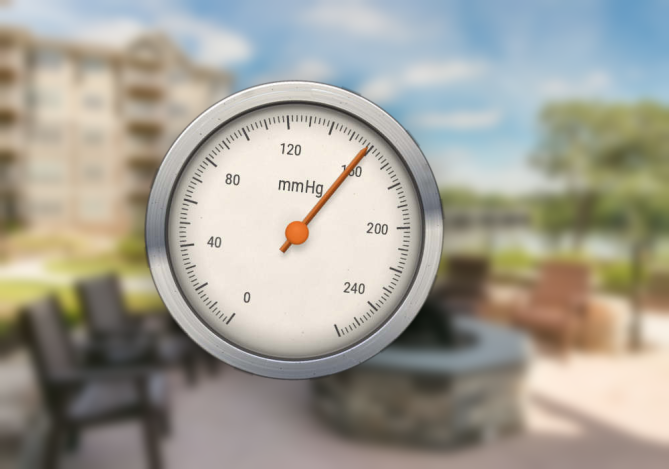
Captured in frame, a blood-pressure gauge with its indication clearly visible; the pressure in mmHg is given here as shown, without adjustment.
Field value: 158 mmHg
